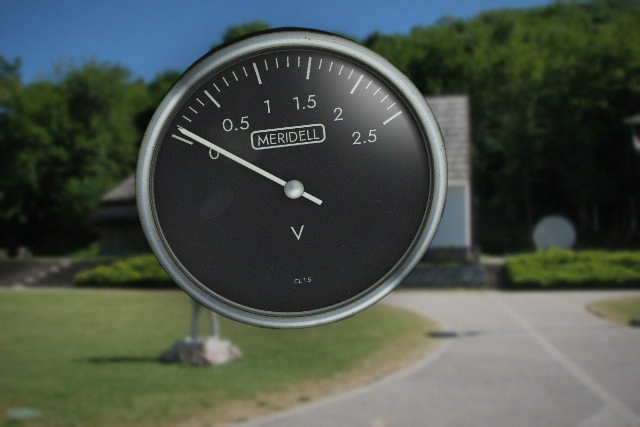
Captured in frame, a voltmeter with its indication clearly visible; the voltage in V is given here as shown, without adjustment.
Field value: 0.1 V
